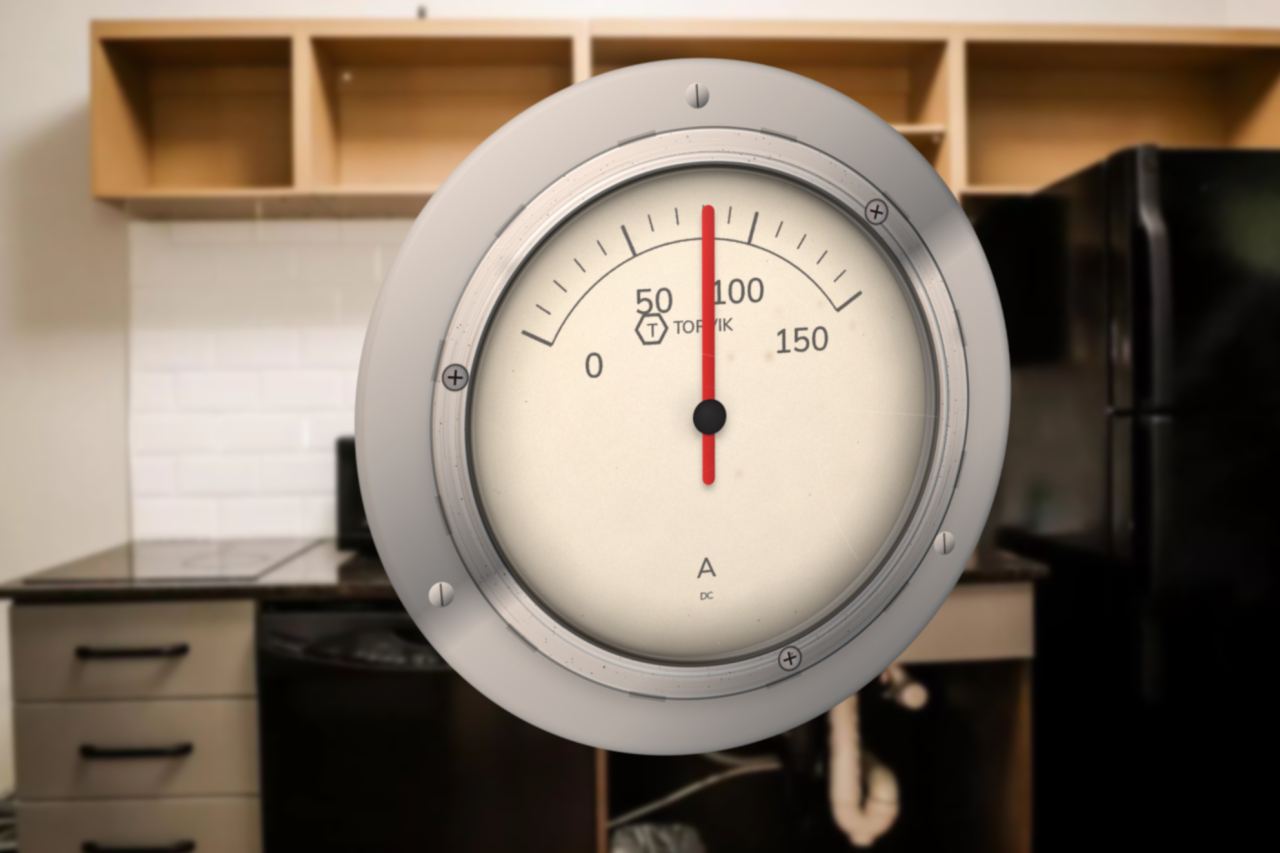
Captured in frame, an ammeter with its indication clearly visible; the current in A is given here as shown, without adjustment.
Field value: 80 A
